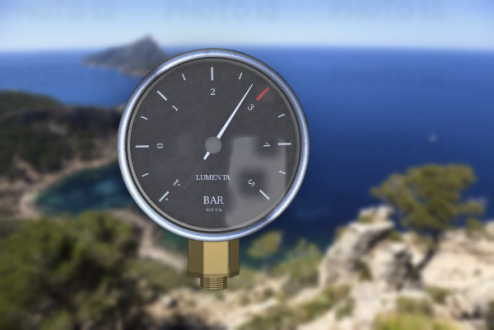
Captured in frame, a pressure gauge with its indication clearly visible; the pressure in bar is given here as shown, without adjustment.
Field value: 2.75 bar
